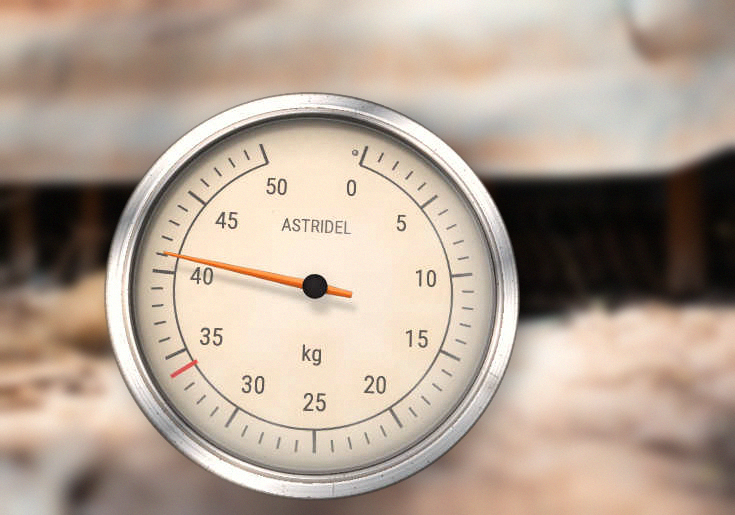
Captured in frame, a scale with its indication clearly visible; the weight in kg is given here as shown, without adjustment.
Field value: 41 kg
